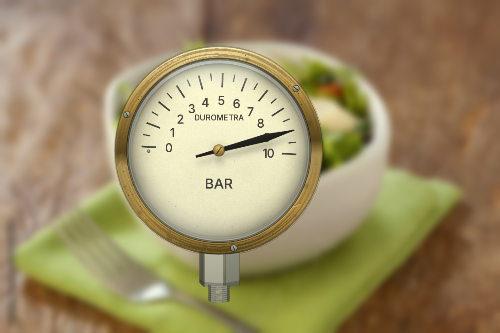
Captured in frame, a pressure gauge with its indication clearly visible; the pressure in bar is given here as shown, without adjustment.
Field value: 9 bar
